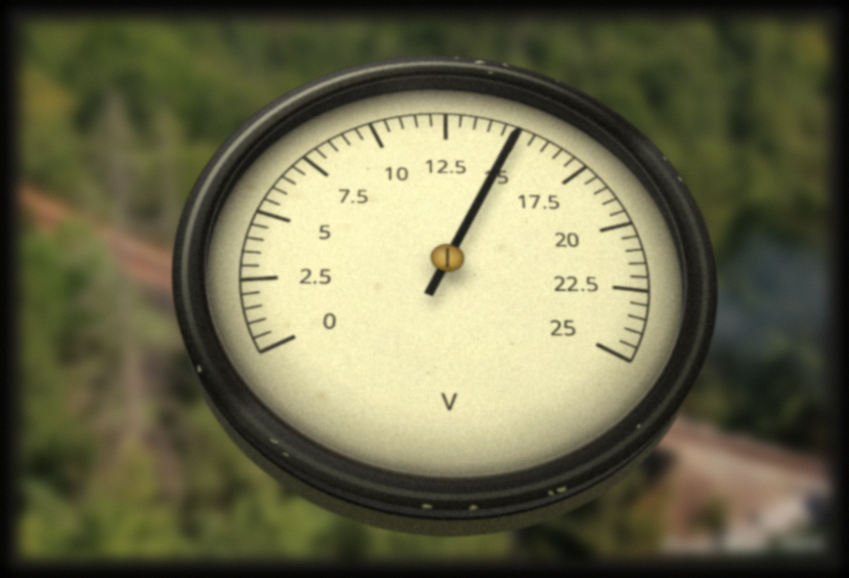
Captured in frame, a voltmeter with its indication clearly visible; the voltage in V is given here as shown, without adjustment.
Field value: 15 V
